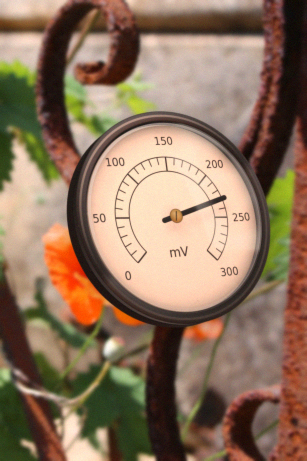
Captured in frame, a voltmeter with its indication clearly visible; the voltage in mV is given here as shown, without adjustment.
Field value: 230 mV
